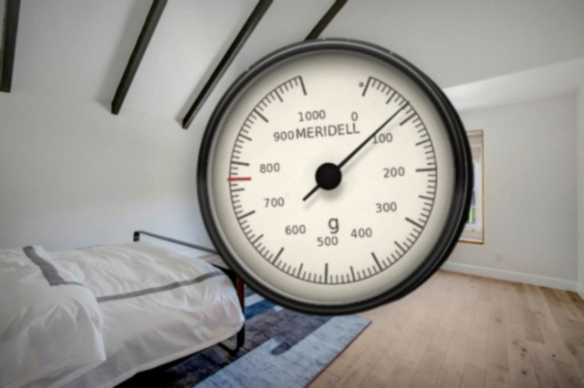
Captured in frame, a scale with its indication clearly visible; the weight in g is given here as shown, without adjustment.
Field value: 80 g
